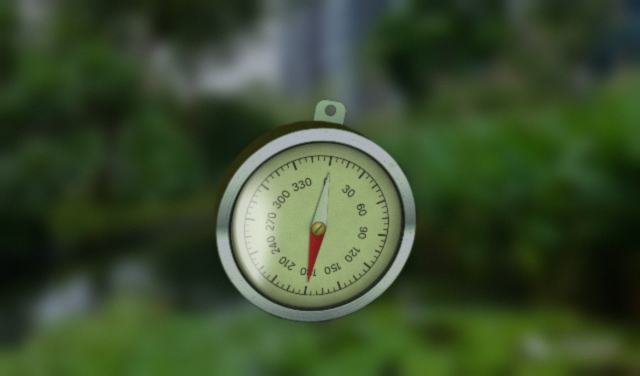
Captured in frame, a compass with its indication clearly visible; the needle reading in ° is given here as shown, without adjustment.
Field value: 180 °
